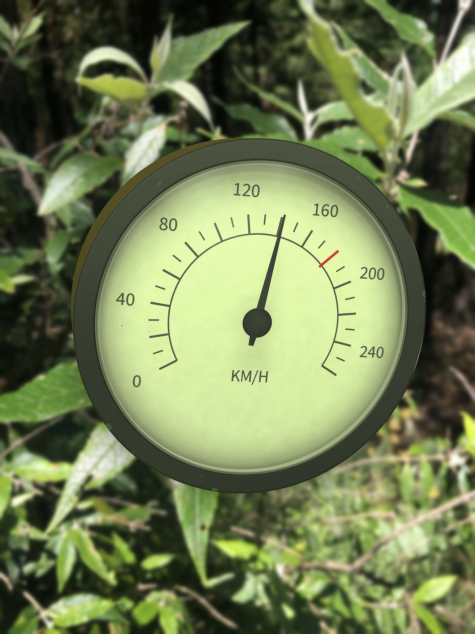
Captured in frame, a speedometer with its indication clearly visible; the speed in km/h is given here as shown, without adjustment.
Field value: 140 km/h
